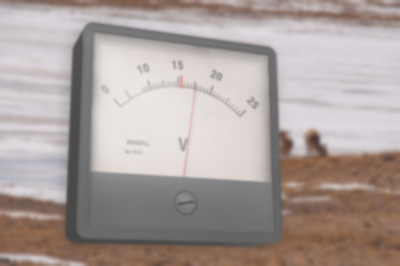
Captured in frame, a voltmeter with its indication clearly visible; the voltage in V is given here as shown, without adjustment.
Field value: 17.5 V
